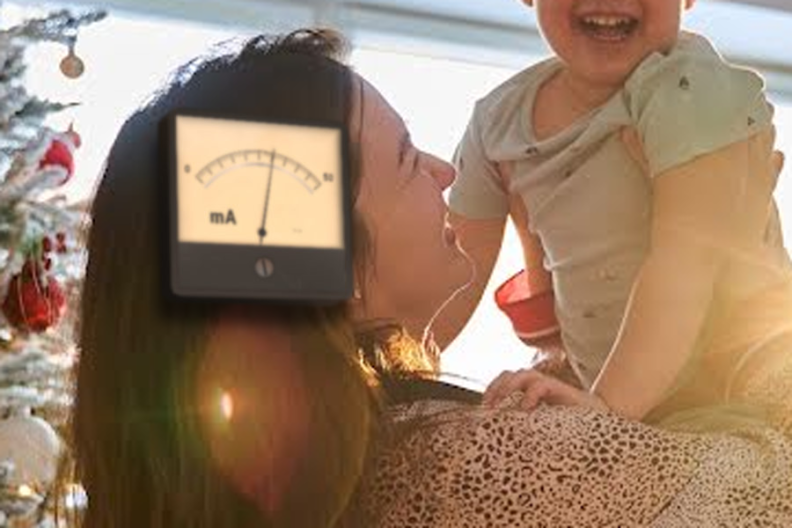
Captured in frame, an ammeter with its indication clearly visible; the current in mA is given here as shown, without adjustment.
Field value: 30 mA
